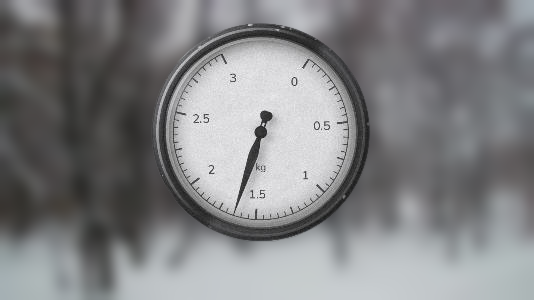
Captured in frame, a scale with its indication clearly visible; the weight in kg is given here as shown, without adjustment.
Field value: 1.65 kg
